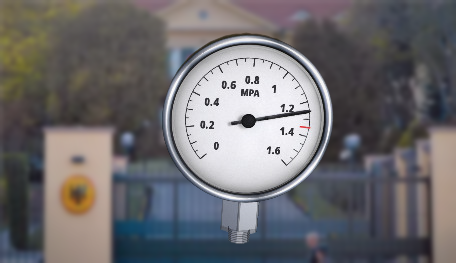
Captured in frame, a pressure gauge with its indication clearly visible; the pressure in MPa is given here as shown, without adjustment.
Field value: 1.25 MPa
